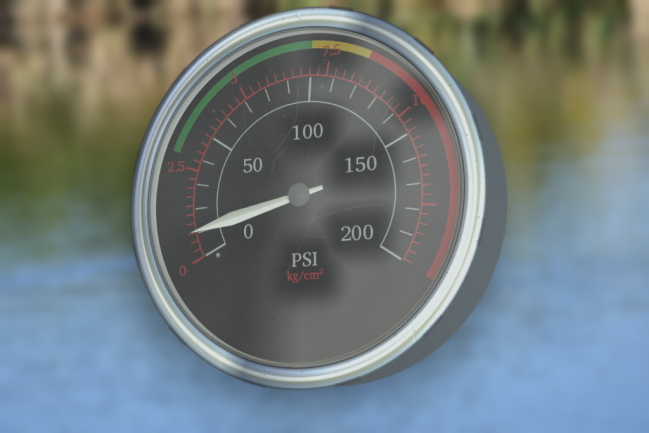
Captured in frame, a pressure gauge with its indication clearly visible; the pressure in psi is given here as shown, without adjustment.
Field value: 10 psi
